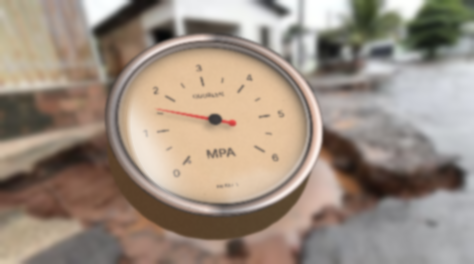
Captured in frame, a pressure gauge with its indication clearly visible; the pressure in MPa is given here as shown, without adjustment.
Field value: 1.5 MPa
